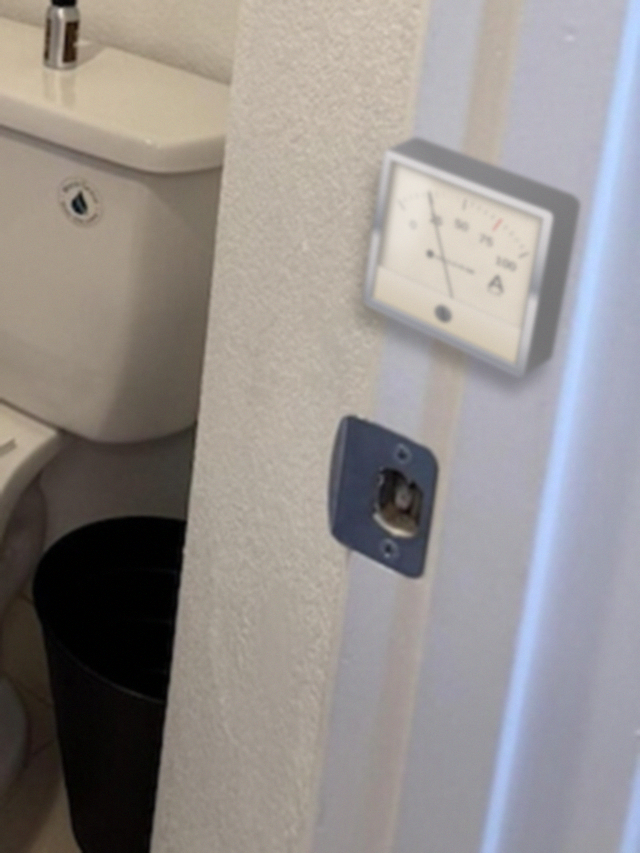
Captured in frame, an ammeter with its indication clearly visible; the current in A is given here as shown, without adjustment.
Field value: 25 A
